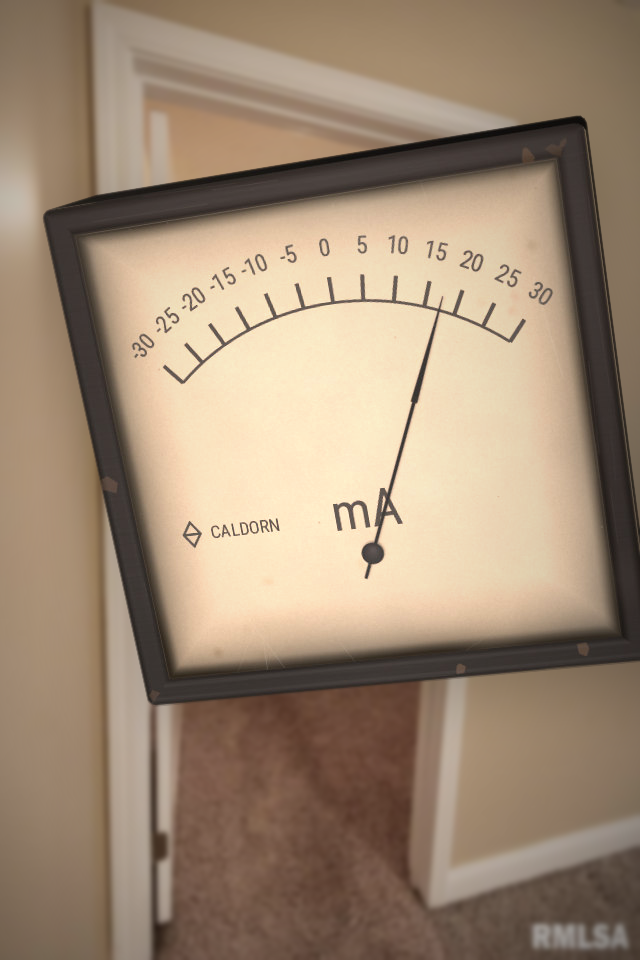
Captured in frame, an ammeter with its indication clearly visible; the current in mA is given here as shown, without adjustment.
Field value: 17.5 mA
